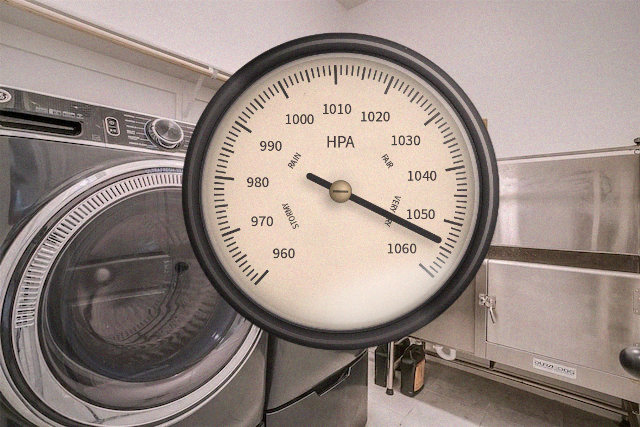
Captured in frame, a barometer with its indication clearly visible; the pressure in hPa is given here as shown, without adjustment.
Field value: 1054 hPa
